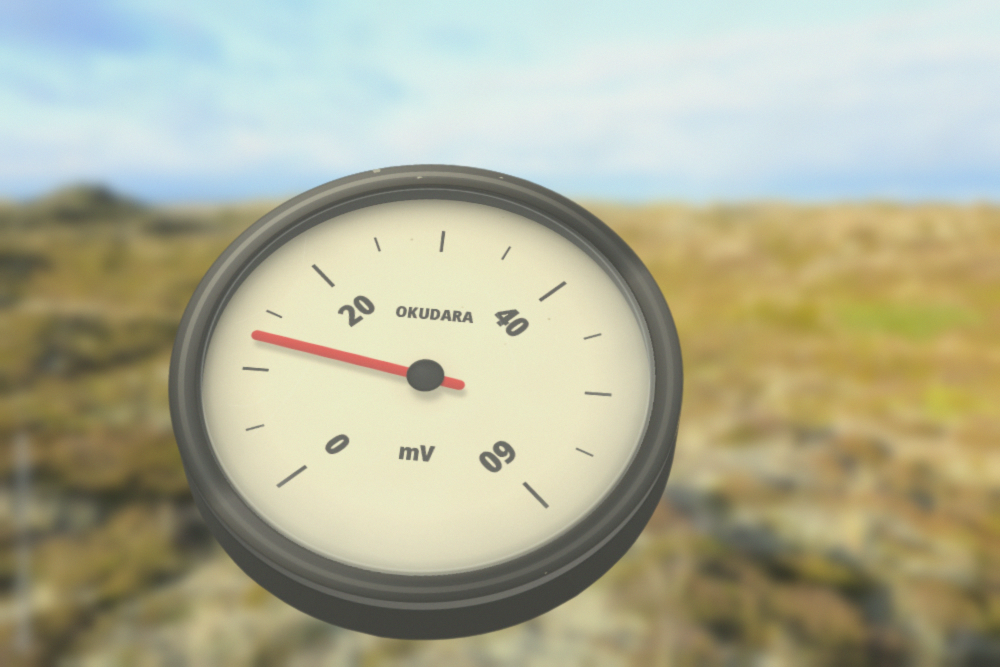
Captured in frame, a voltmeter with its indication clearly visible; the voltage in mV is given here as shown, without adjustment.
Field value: 12.5 mV
